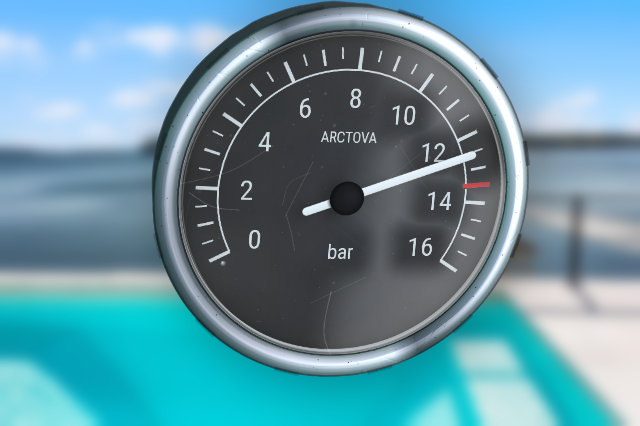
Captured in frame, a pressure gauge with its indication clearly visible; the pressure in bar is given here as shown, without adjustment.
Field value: 12.5 bar
